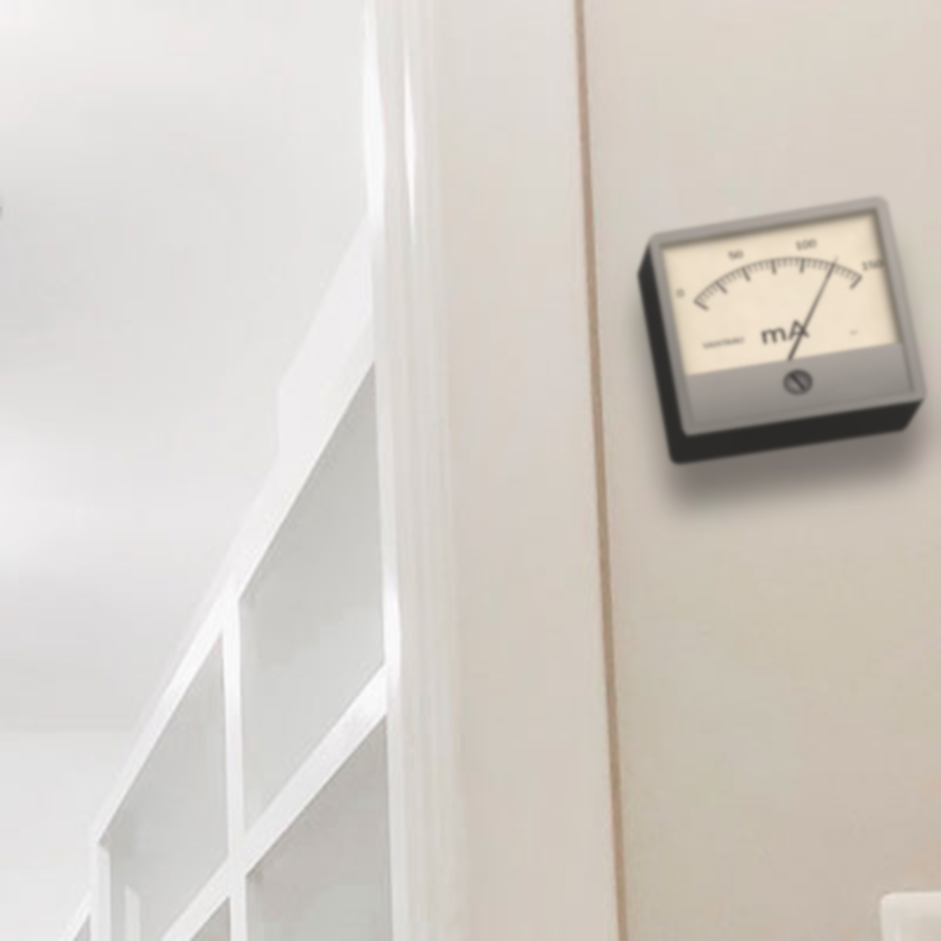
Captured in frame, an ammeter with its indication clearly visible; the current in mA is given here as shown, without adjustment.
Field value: 125 mA
